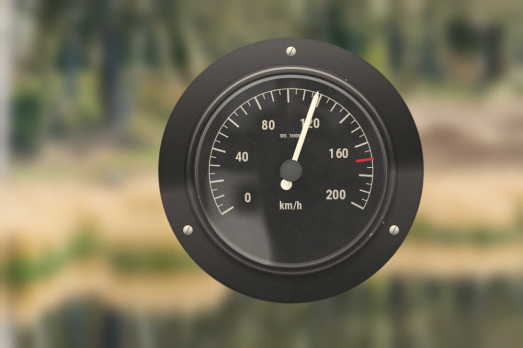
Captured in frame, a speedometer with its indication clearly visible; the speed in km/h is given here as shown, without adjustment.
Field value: 117.5 km/h
